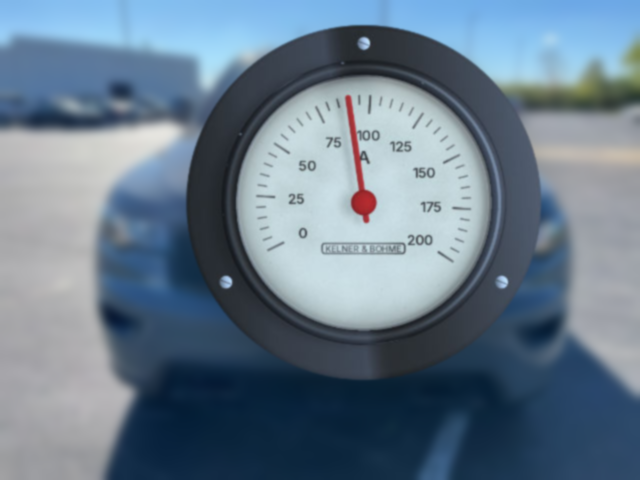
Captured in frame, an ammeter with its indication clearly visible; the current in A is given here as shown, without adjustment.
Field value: 90 A
